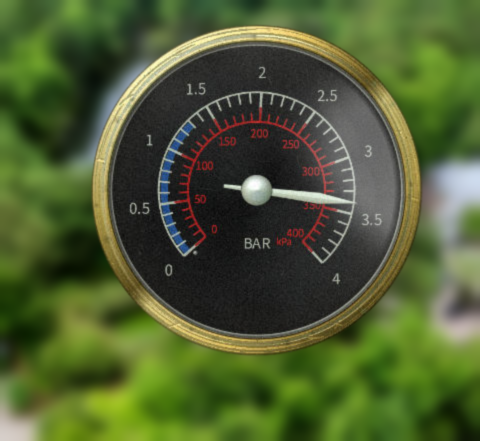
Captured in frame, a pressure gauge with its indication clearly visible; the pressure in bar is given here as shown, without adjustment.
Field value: 3.4 bar
